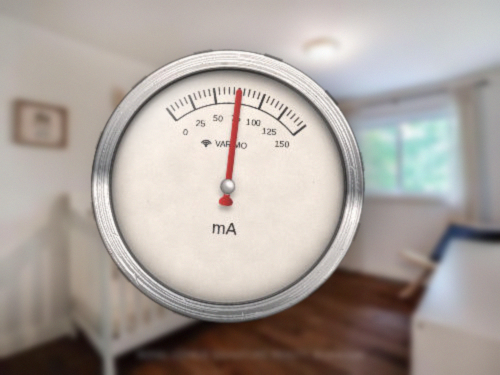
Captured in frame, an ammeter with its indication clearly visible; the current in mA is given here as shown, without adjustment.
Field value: 75 mA
